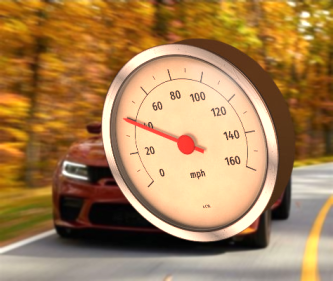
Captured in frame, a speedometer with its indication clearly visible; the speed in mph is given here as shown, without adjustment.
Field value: 40 mph
